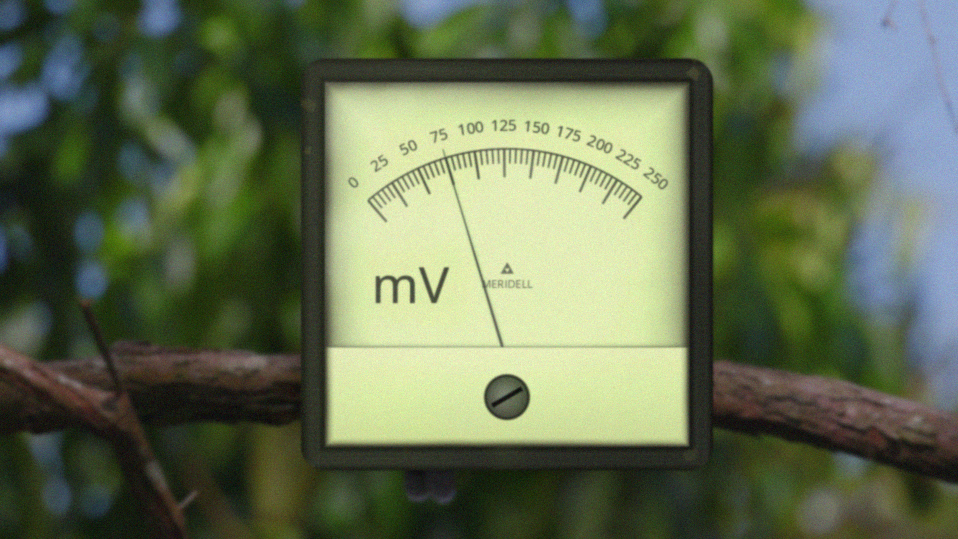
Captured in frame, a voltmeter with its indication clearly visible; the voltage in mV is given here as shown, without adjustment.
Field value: 75 mV
